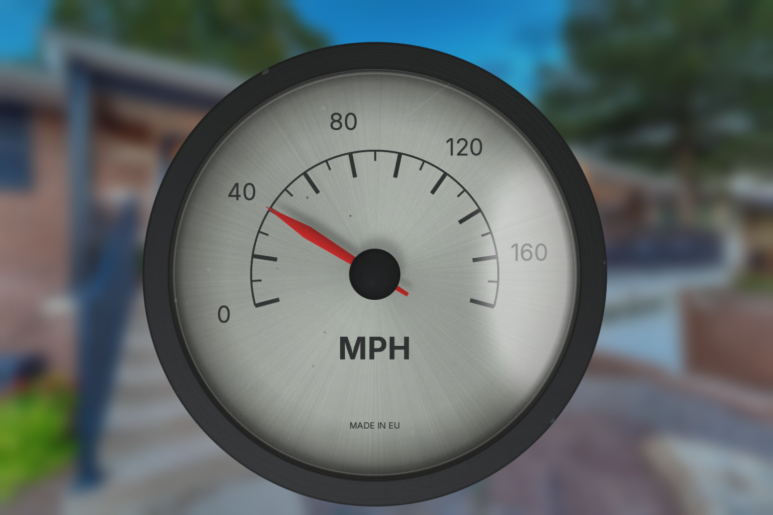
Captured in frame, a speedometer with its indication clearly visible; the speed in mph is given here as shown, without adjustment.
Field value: 40 mph
